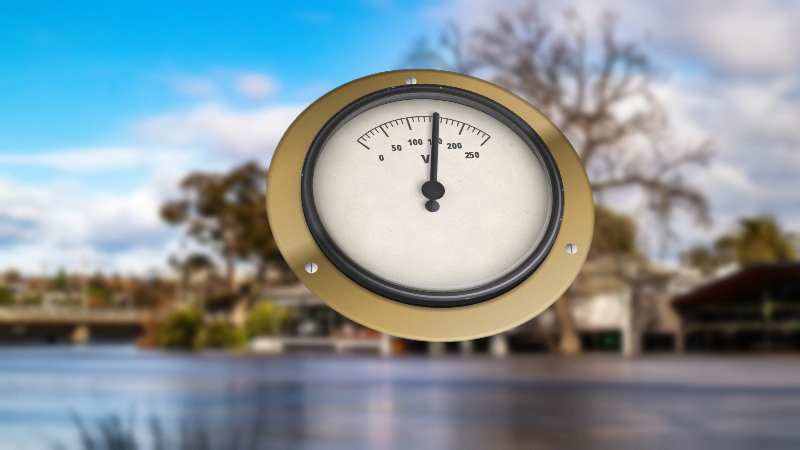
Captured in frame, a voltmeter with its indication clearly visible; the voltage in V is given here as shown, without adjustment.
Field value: 150 V
